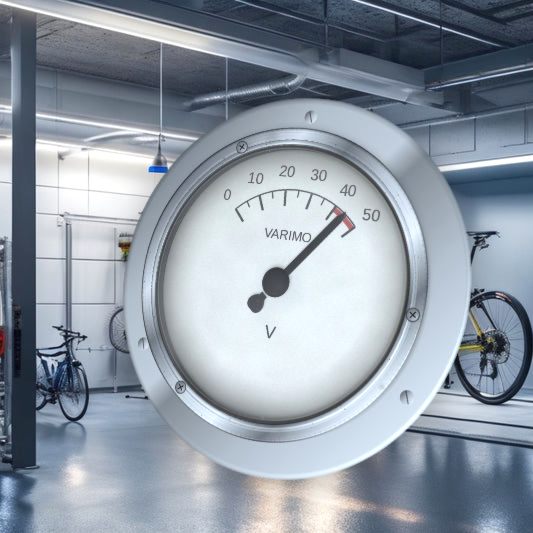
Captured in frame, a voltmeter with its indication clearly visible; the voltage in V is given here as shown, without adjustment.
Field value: 45 V
